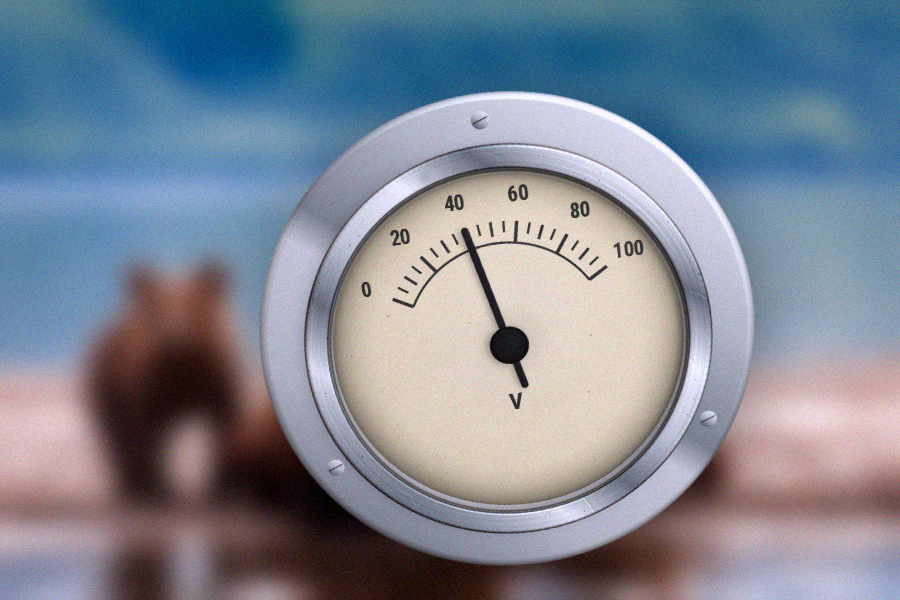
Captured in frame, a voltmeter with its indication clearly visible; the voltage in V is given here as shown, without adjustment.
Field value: 40 V
